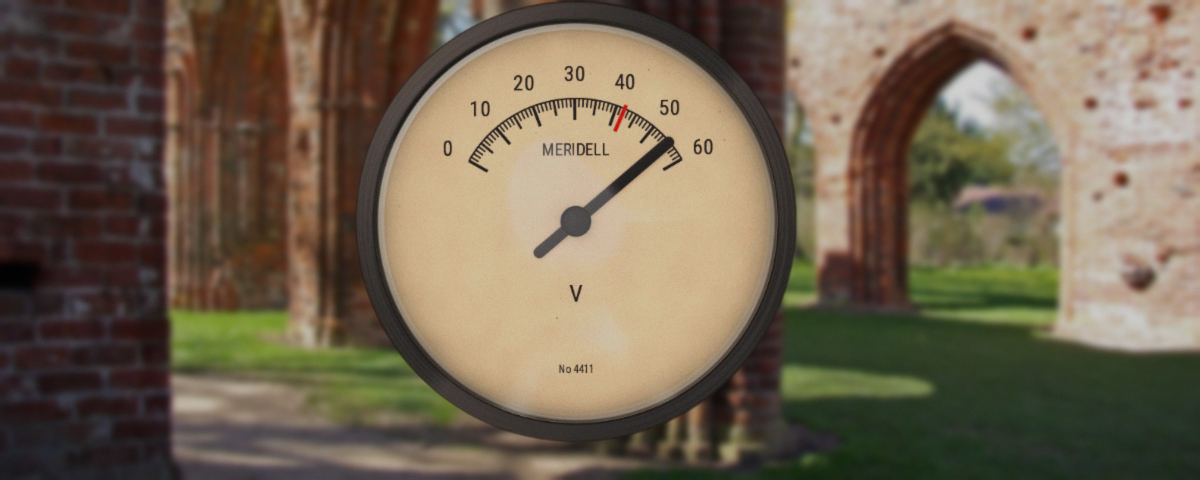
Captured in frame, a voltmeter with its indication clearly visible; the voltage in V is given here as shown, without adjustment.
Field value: 55 V
